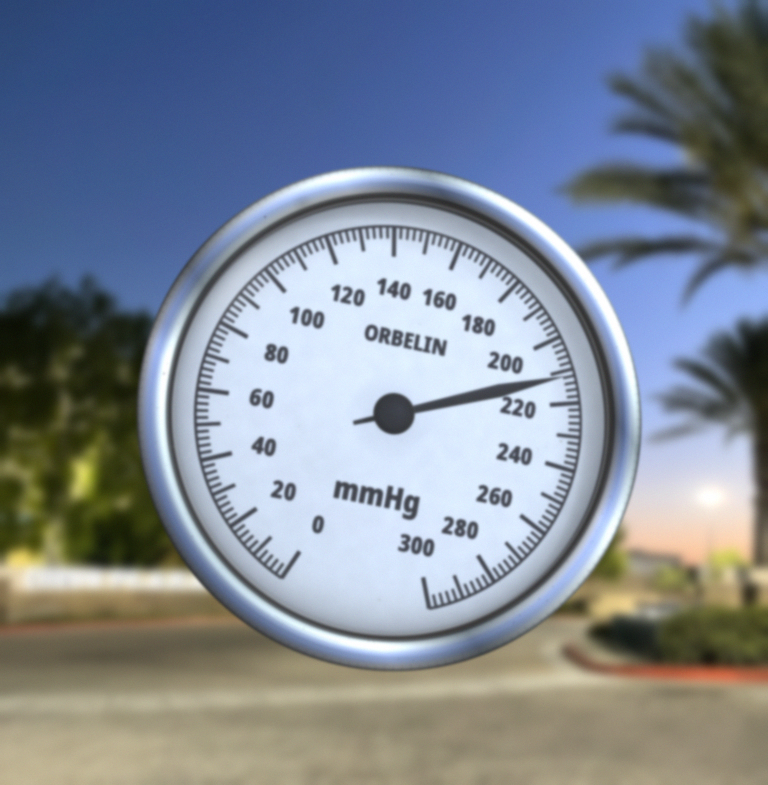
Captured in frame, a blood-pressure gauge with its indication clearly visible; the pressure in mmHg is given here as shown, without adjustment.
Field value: 212 mmHg
